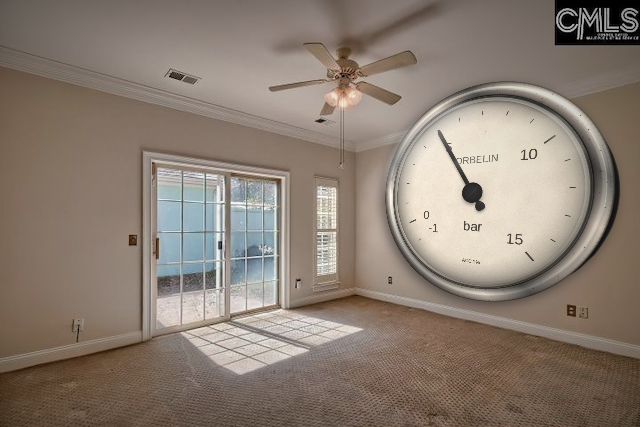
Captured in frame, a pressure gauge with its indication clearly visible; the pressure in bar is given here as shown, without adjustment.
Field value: 5 bar
